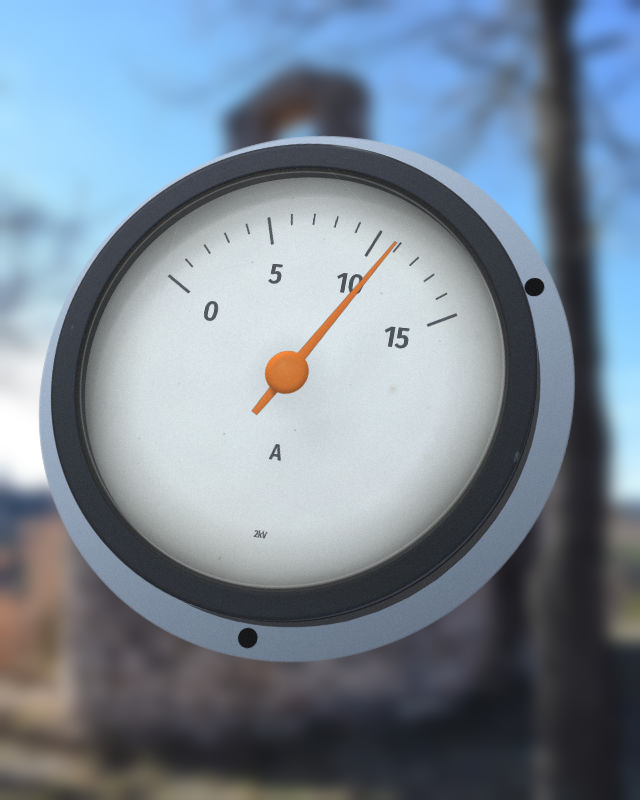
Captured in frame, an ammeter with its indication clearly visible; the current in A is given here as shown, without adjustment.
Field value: 11 A
